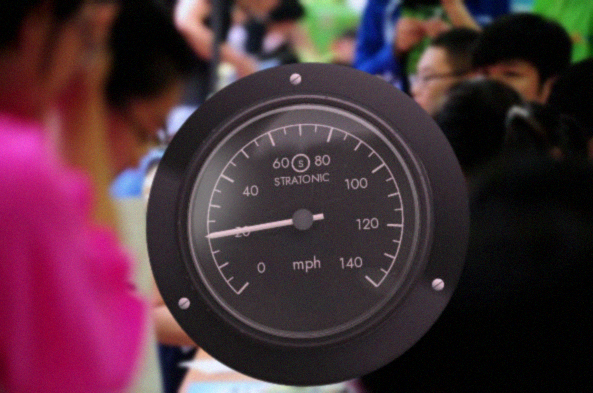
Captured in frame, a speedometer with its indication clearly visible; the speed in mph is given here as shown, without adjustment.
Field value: 20 mph
